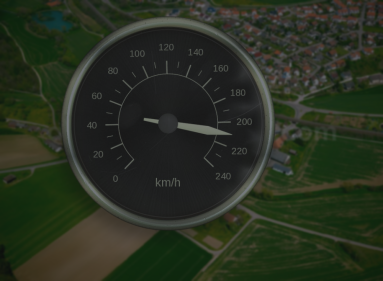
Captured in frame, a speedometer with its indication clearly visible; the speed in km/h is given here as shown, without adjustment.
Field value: 210 km/h
